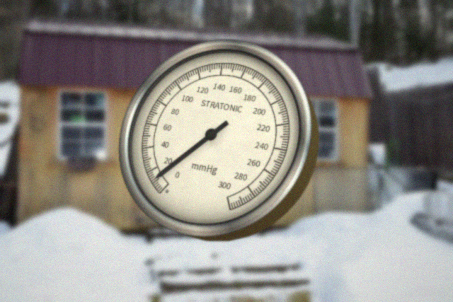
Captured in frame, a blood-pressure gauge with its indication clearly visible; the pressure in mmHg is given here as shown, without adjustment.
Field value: 10 mmHg
